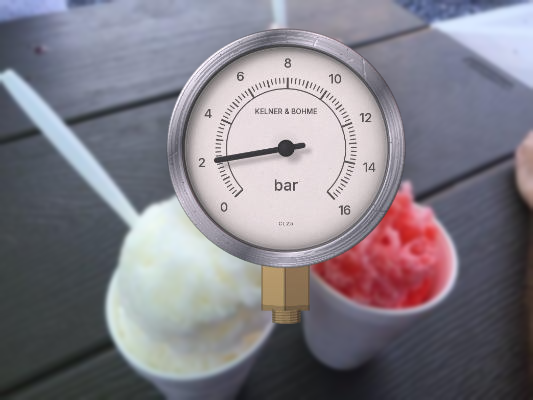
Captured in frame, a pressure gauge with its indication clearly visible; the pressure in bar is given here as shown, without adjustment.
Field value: 2 bar
